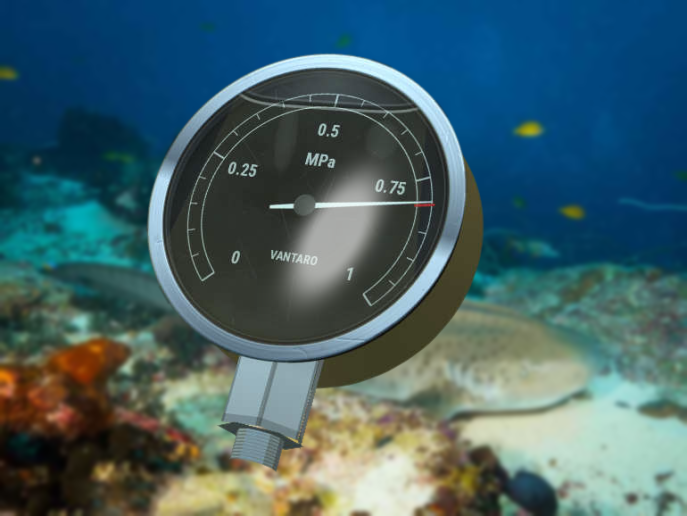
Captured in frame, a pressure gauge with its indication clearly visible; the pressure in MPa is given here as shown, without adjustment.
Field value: 0.8 MPa
